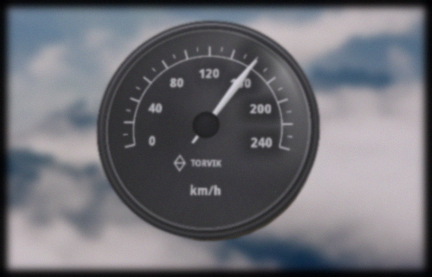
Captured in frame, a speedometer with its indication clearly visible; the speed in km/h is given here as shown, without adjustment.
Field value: 160 km/h
